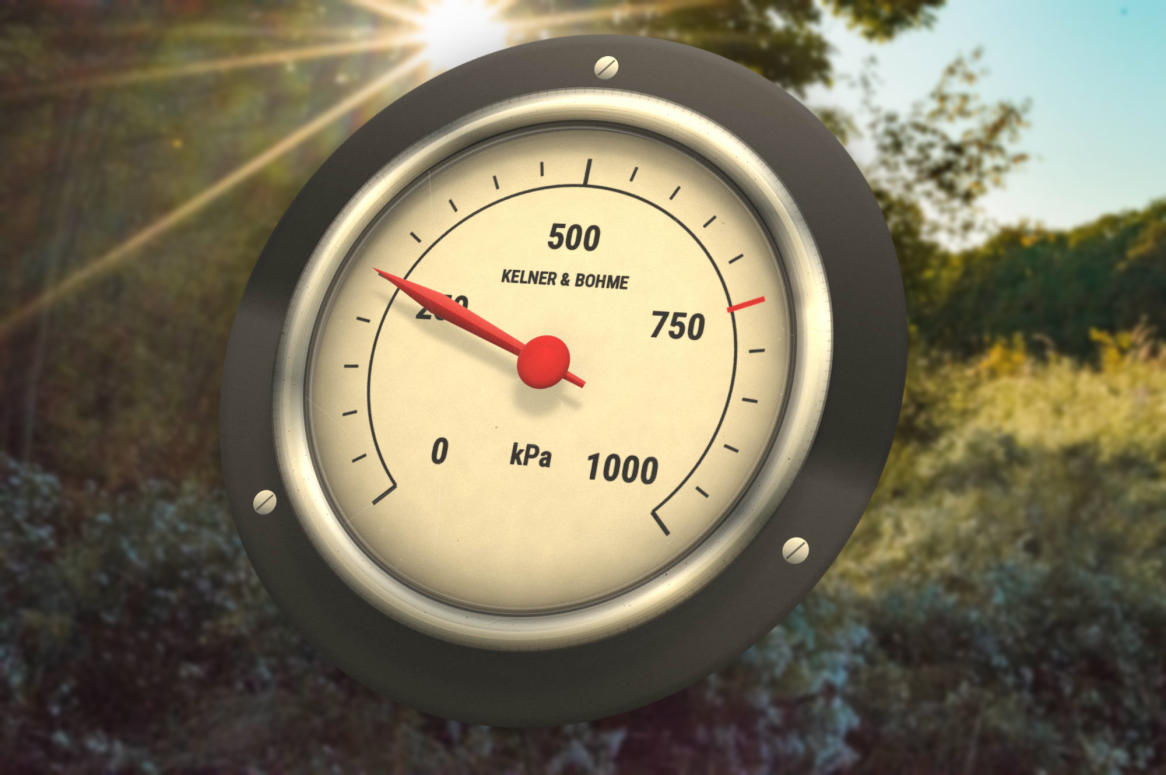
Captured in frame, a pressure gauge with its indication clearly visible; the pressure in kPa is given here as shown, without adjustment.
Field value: 250 kPa
